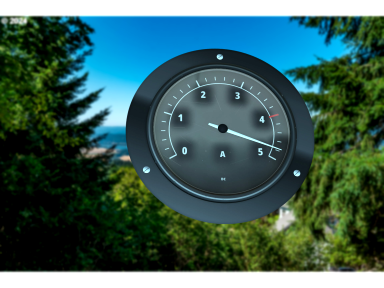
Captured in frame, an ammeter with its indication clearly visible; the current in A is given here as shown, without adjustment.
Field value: 4.8 A
